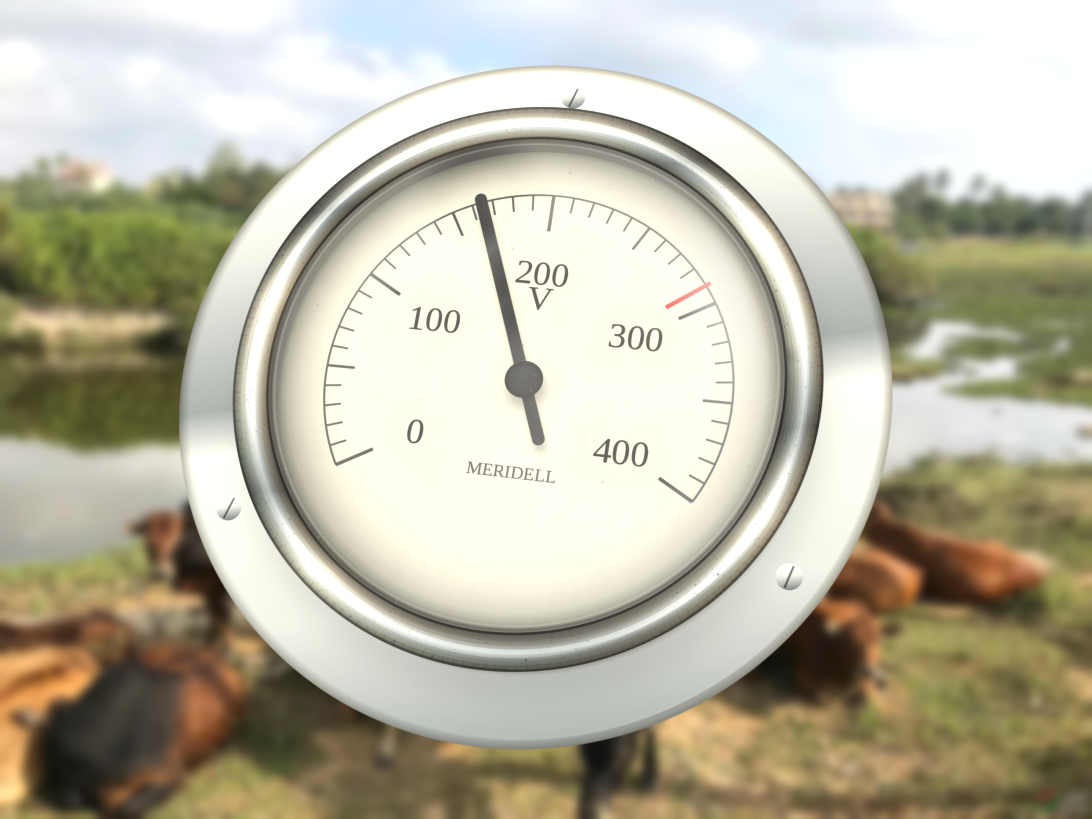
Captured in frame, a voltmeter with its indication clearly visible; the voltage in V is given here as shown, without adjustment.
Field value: 165 V
